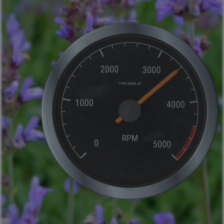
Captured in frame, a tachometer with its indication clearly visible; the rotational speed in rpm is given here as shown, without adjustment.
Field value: 3400 rpm
